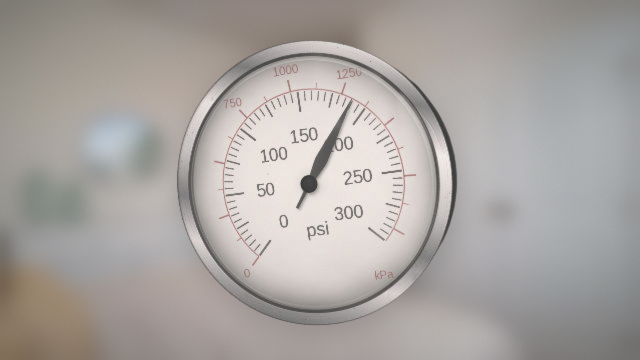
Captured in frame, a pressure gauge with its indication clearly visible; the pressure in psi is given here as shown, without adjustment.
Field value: 190 psi
